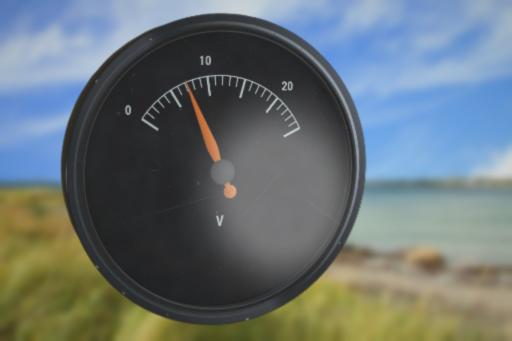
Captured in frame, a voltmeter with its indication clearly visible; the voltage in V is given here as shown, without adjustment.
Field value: 7 V
